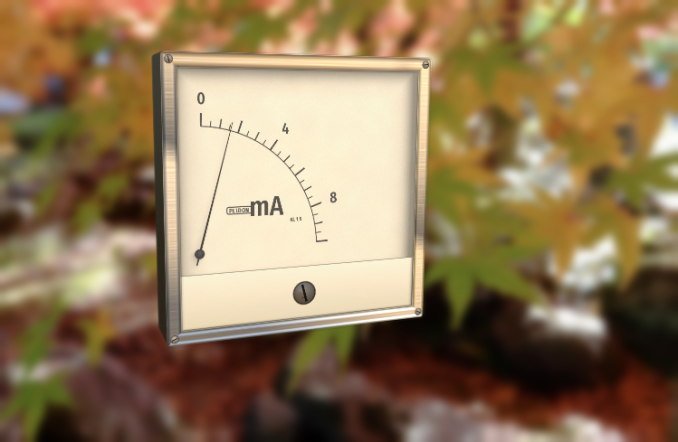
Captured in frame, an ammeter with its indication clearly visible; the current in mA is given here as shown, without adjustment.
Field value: 1.5 mA
